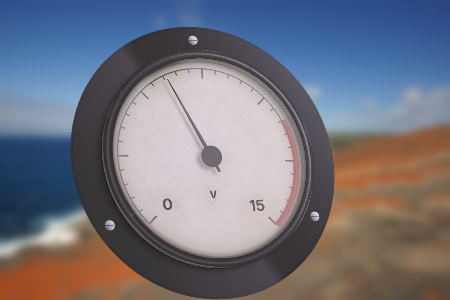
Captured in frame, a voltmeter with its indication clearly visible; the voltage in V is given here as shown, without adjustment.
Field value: 6 V
